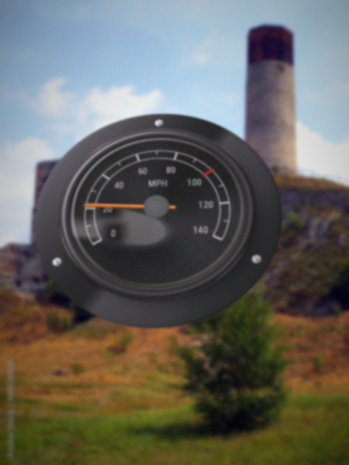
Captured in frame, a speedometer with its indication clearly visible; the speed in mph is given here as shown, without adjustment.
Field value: 20 mph
